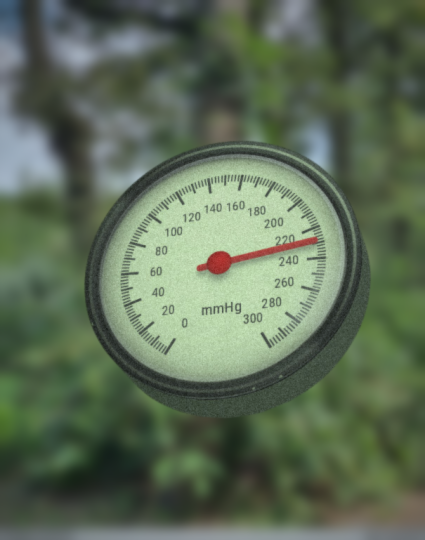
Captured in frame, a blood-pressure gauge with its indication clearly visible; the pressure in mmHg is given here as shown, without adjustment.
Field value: 230 mmHg
